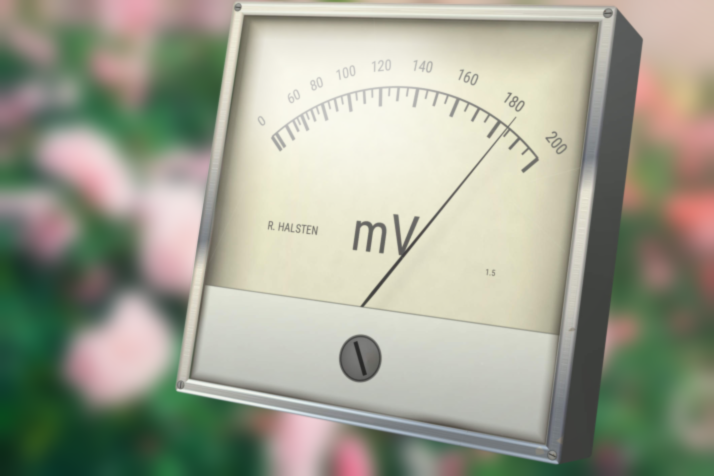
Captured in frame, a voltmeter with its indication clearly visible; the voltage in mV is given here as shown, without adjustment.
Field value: 185 mV
